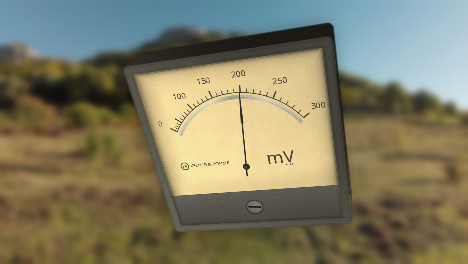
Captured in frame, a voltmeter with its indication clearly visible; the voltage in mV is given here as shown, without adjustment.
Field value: 200 mV
